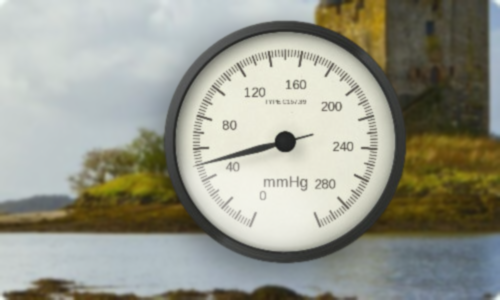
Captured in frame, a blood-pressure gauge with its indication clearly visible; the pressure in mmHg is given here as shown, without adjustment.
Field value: 50 mmHg
